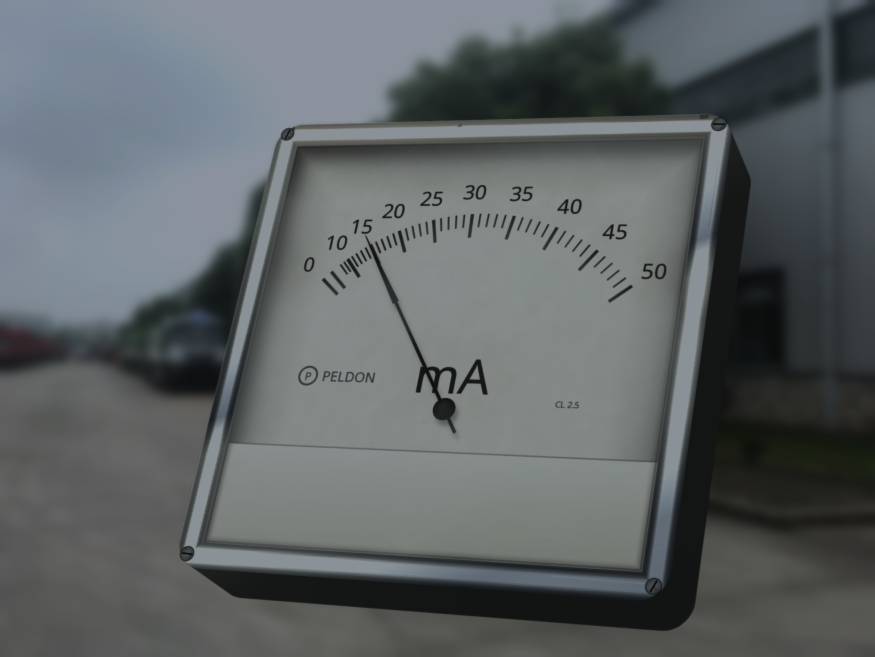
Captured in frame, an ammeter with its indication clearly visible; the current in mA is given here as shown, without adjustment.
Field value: 15 mA
